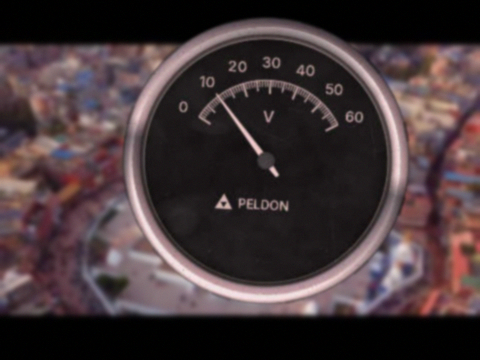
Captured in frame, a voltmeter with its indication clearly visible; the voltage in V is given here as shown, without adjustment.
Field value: 10 V
